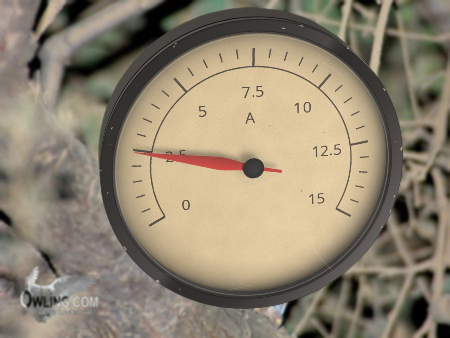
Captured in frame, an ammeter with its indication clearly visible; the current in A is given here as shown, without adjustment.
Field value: 2.5 A
